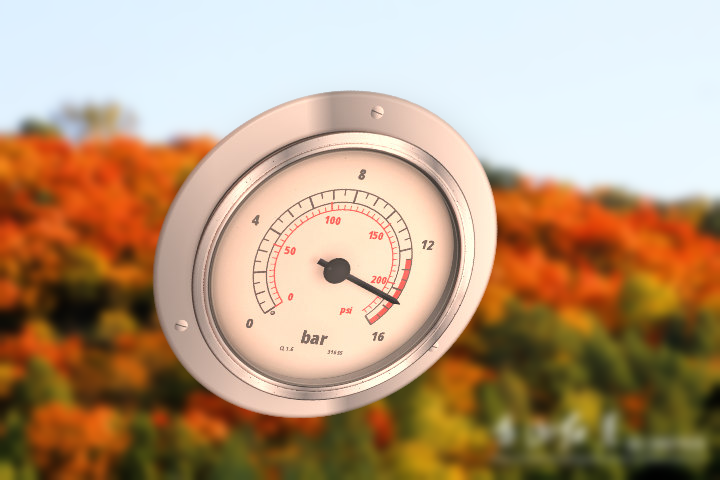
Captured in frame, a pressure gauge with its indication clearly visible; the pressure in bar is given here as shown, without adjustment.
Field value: 14.5 bar
